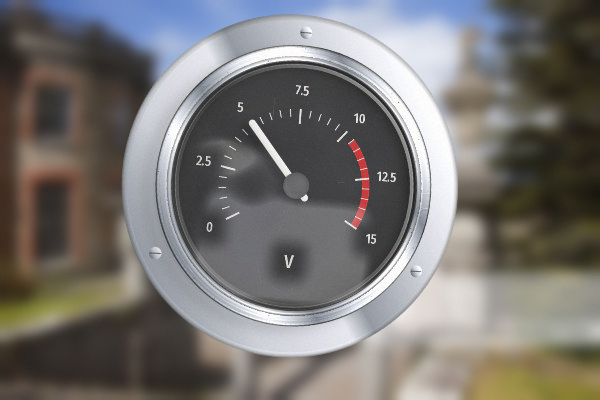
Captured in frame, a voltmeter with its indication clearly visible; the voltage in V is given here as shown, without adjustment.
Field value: 5 V
